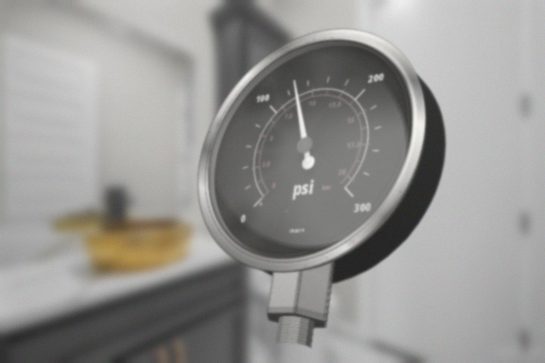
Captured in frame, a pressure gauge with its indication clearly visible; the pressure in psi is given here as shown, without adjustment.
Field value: 130 psi
